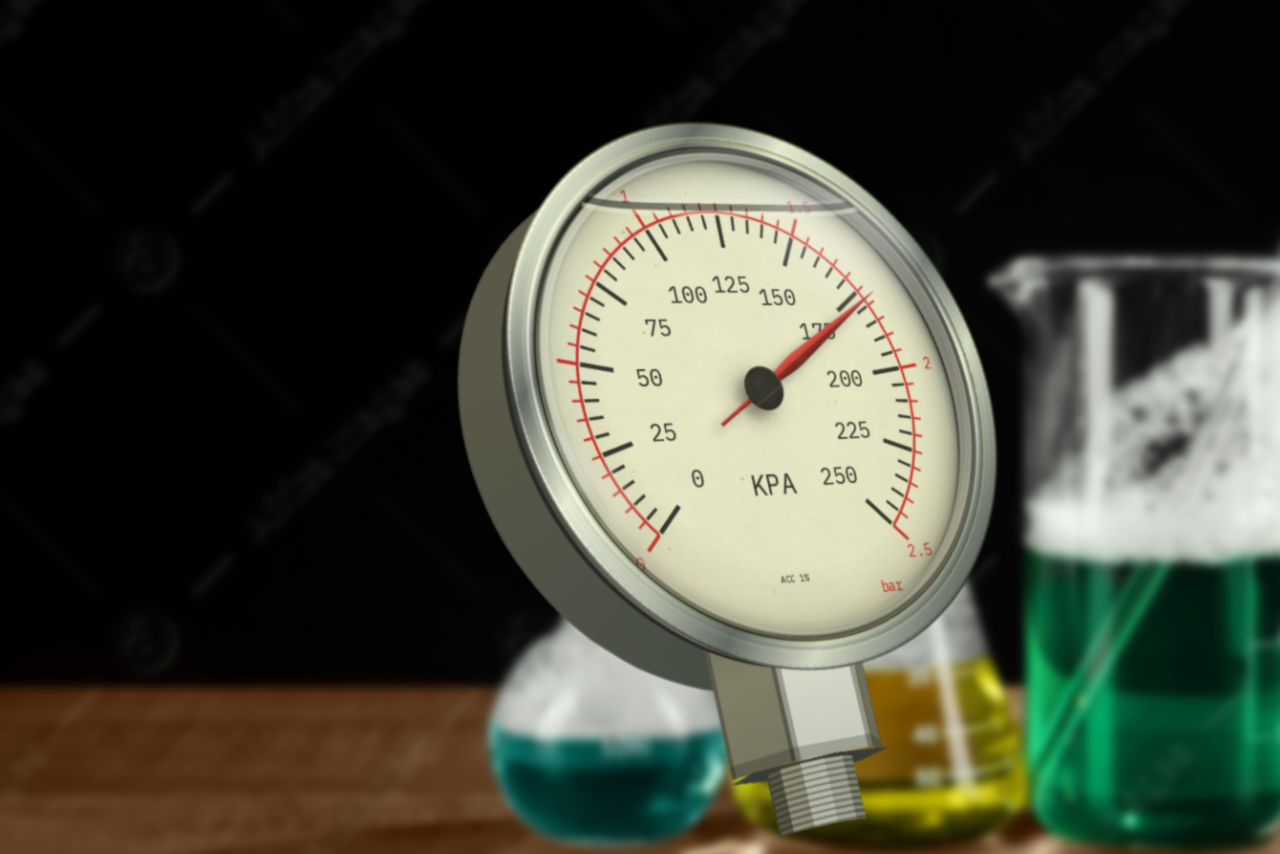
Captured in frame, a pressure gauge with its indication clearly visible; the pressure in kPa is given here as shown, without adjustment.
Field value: 177.5 kPa
